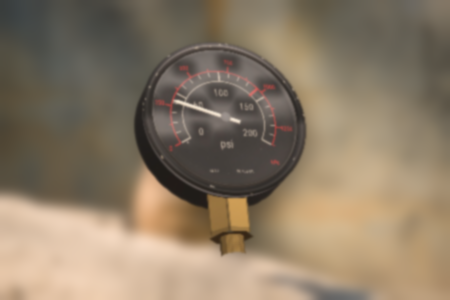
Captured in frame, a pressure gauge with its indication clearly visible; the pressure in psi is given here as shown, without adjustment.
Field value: 40 psi
